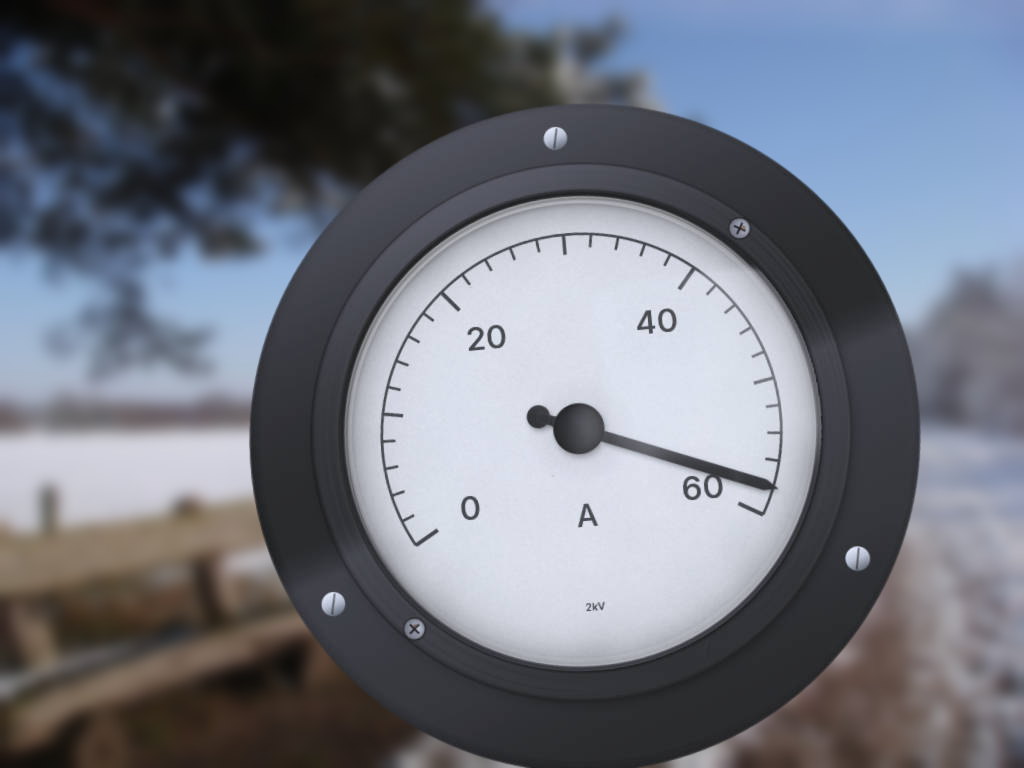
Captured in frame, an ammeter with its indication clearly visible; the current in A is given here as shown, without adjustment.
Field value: 58 A
